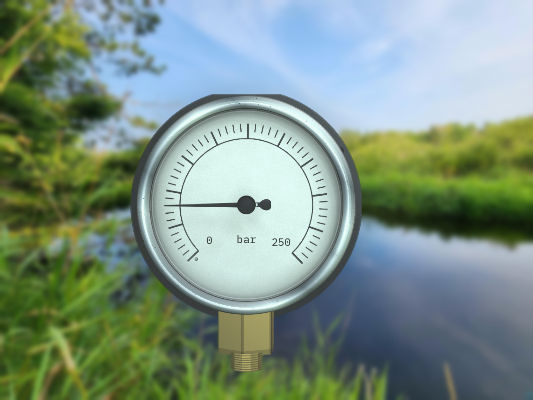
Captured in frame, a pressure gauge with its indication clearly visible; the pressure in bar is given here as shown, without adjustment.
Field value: 40 bar
